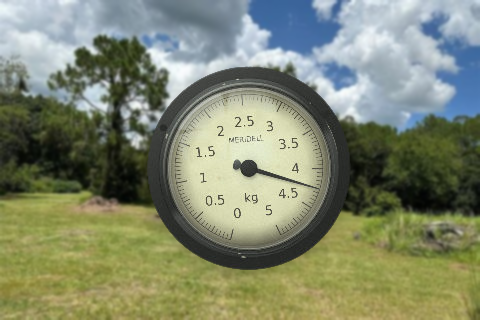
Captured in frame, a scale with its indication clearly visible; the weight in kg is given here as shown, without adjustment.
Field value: 4.25 kg
